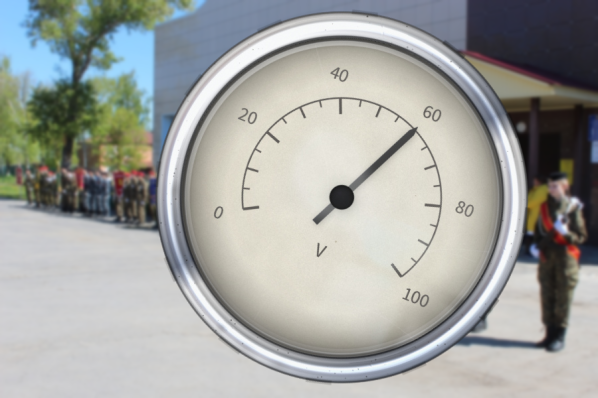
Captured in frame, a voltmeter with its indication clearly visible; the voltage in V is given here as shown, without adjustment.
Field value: 60 V
